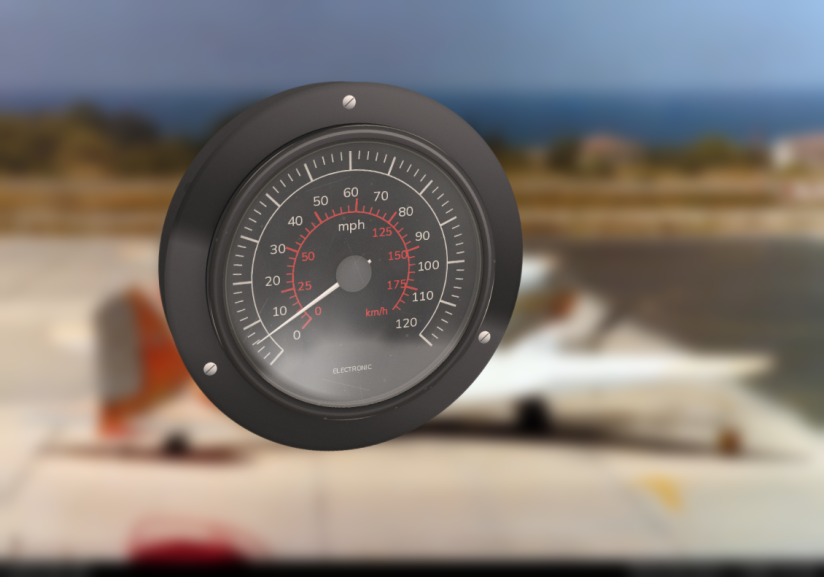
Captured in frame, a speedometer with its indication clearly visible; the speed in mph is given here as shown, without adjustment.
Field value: 6 mph
